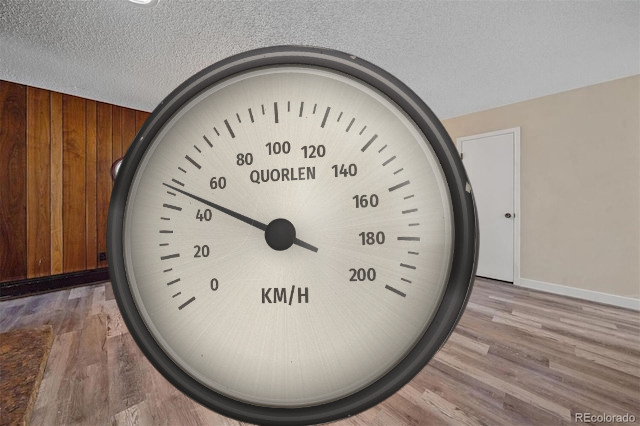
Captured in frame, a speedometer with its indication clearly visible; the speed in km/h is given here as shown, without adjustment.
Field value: 47.5 km/h
